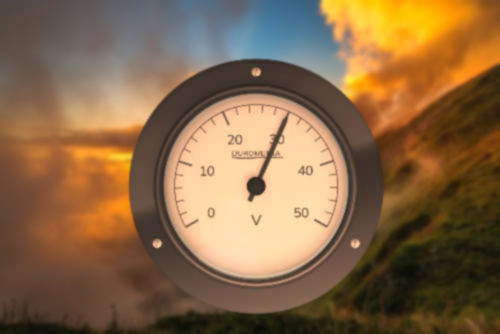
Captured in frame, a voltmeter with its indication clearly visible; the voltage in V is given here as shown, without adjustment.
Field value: 30 V
